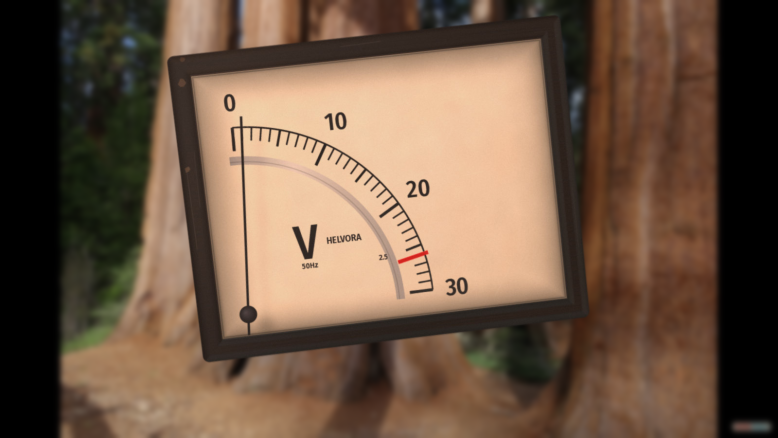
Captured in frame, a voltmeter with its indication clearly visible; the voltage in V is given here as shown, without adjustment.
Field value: 1 V
